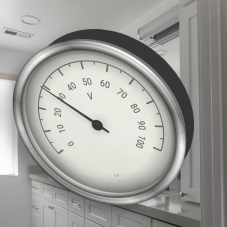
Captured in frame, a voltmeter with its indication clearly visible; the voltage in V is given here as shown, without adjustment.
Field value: 30 V
